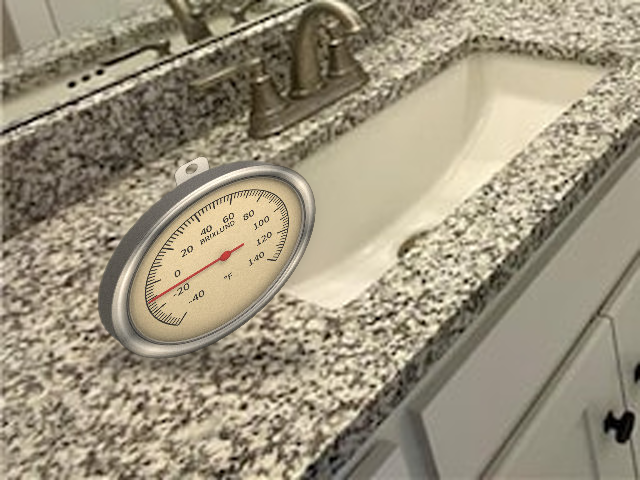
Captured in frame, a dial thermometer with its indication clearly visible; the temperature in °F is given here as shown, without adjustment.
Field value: -10 °F
